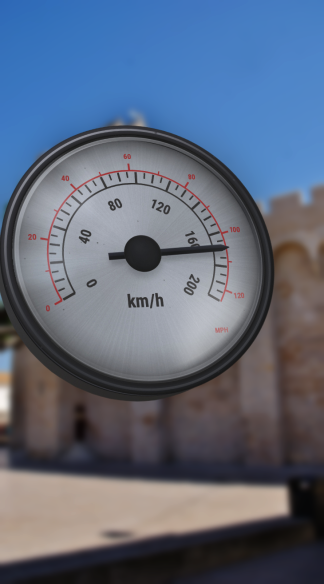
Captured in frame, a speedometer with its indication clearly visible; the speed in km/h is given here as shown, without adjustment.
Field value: 170 km/h
